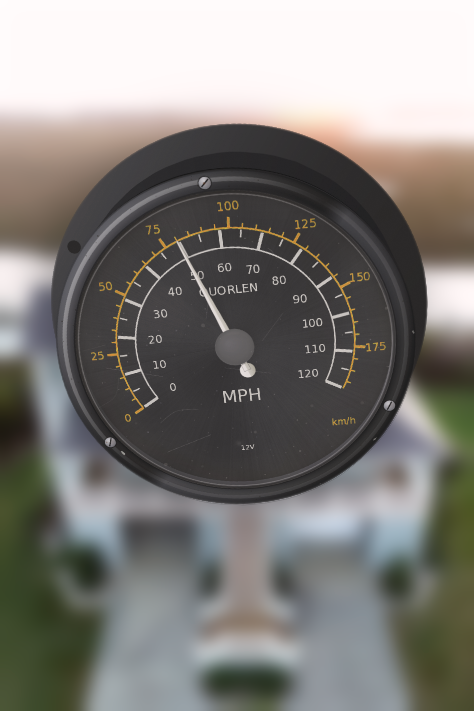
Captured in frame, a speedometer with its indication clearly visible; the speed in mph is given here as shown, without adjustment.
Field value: 50 mph
